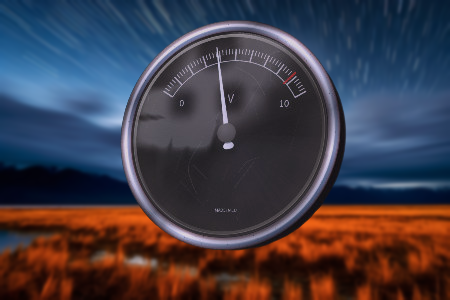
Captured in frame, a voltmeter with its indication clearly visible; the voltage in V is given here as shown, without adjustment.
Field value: 4 V
